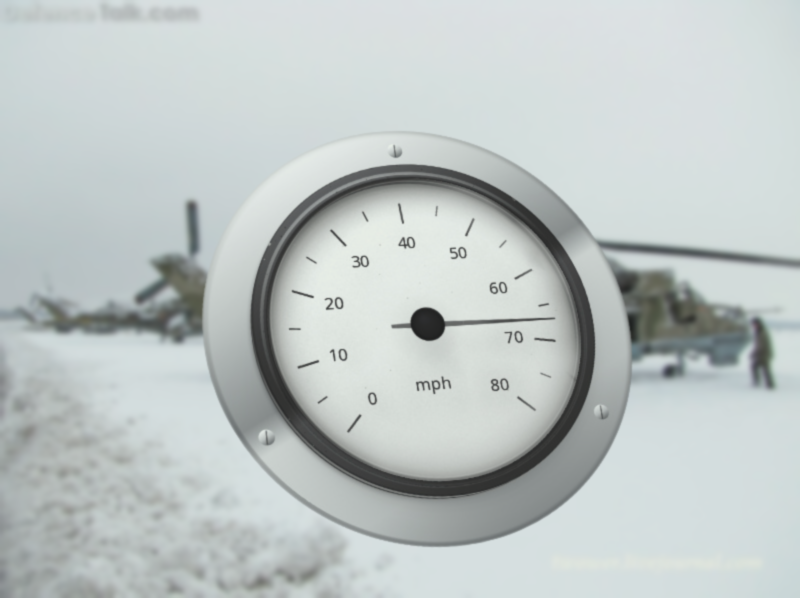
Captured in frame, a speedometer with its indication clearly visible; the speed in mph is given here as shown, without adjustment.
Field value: 67.5 mph
